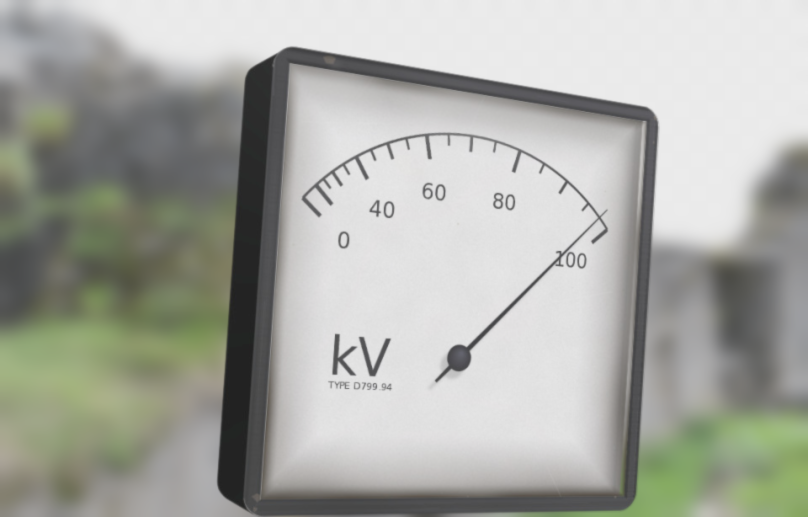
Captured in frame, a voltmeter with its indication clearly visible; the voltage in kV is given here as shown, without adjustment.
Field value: 97.5 kV
